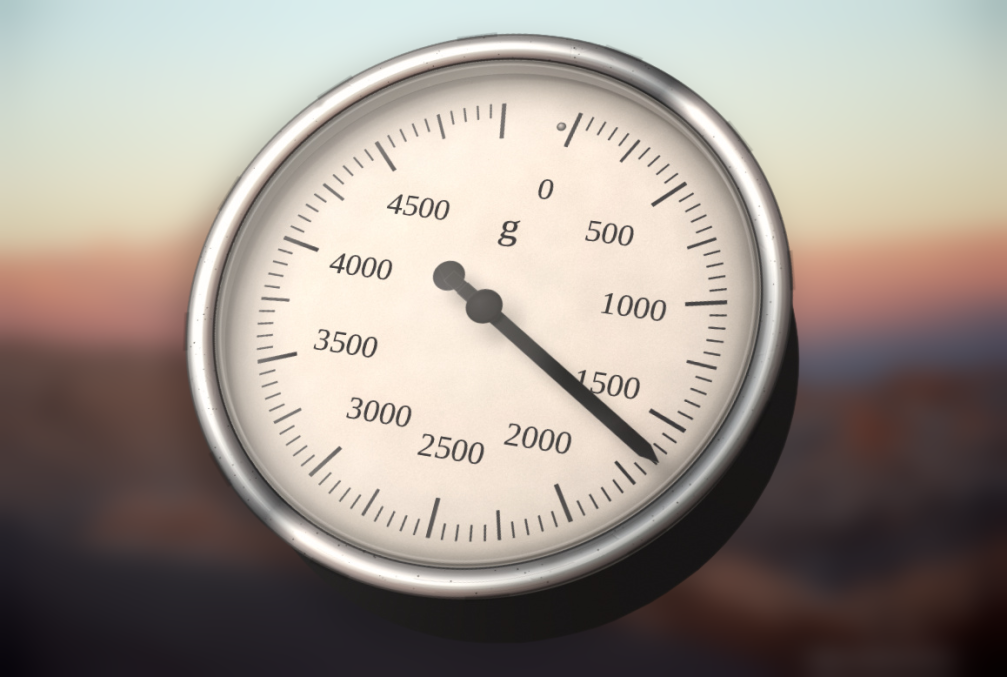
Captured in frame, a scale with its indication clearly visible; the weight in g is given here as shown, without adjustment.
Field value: 1650 g
